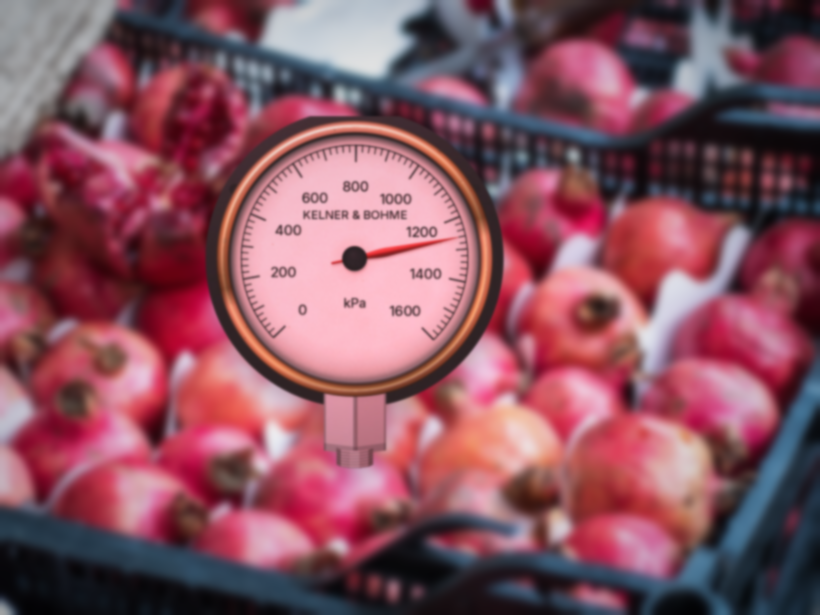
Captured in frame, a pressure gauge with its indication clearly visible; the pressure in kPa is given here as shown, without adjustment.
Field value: 1260 kPa
